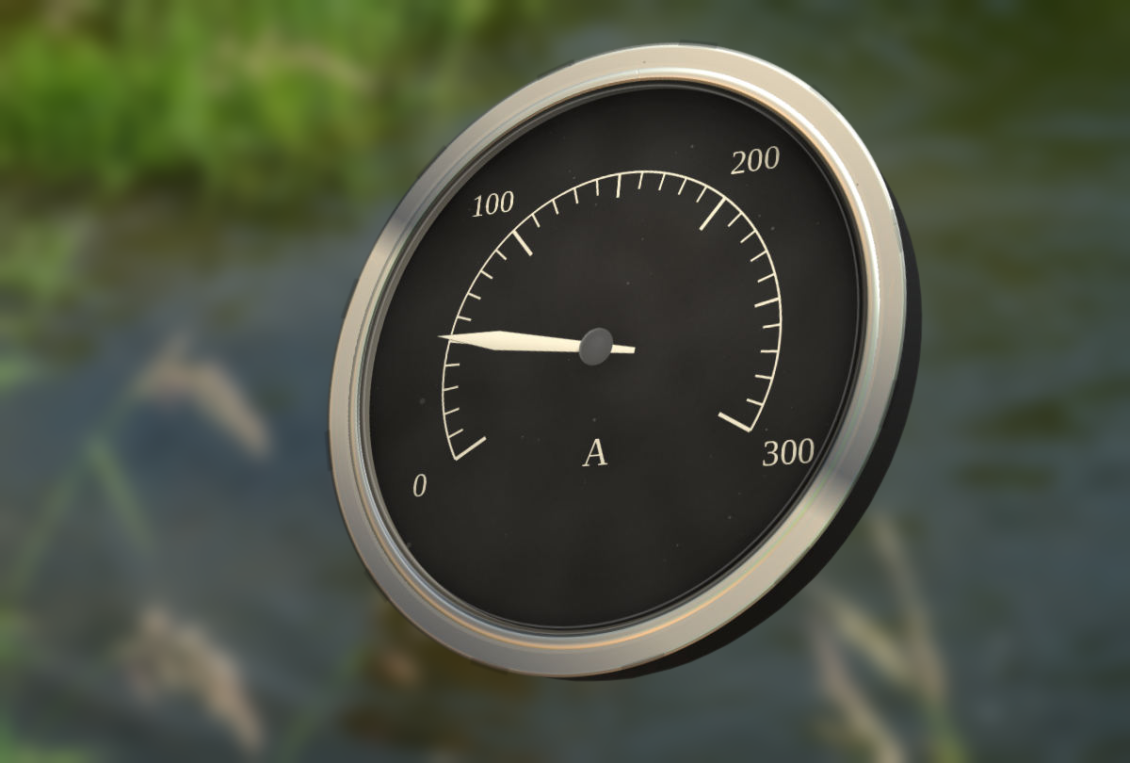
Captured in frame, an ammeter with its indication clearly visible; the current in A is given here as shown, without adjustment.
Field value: 50 A
